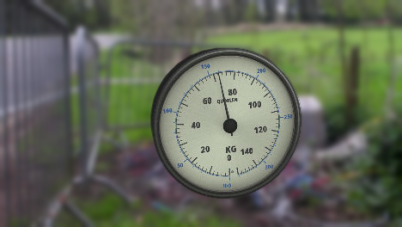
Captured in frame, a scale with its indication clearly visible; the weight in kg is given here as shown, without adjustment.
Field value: 72 kg
